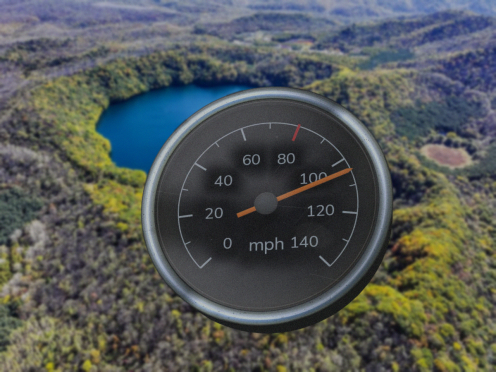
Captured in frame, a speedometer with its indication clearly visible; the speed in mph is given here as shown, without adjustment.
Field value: 105 mph
